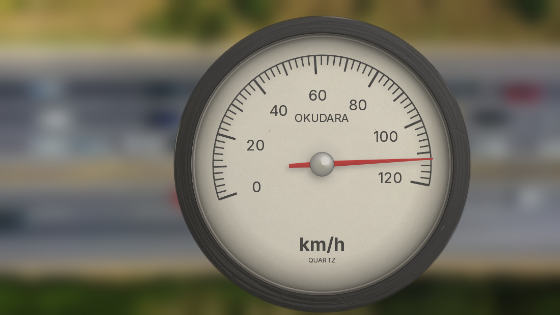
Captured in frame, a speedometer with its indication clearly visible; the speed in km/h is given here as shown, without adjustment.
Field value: 112 km/h
